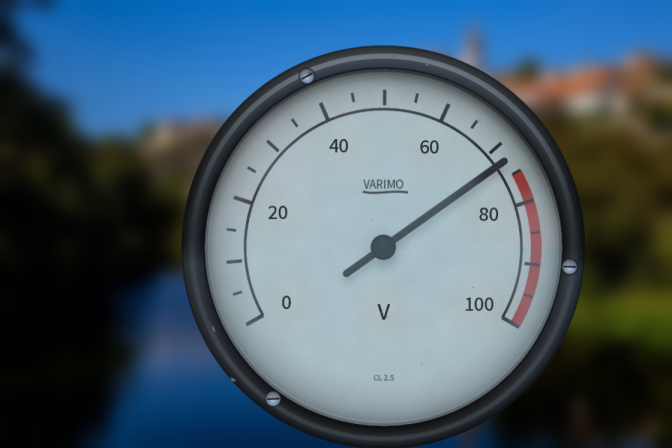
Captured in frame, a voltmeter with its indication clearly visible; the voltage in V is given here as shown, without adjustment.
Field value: 72.5 V
